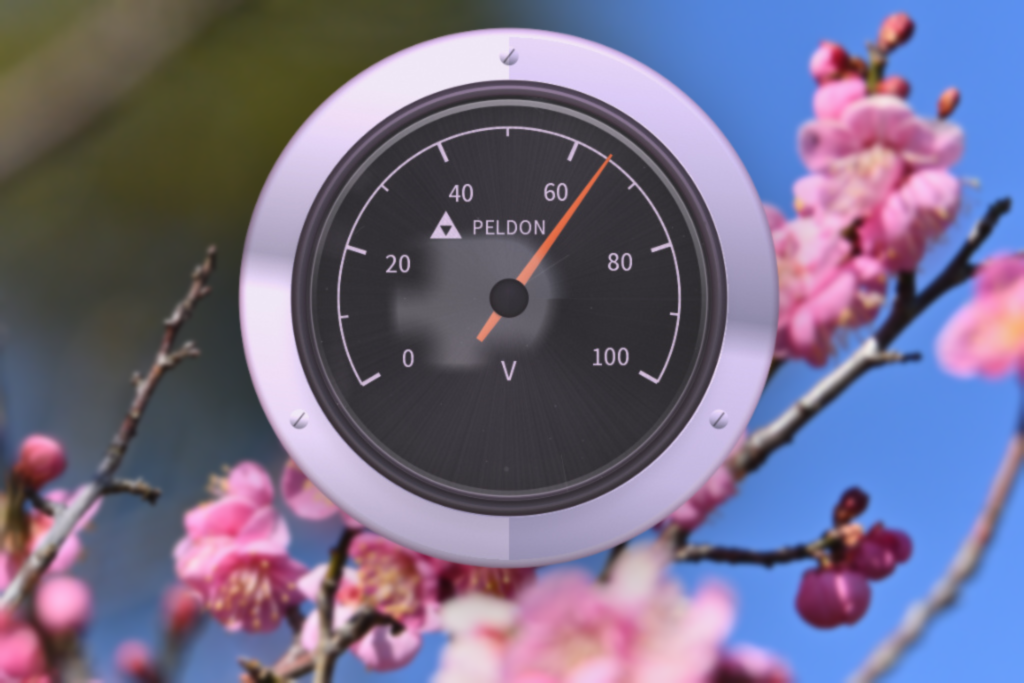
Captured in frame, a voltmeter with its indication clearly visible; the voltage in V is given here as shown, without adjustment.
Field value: 65 V
